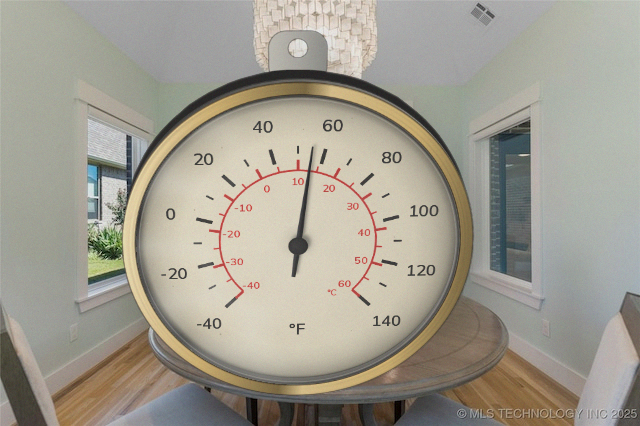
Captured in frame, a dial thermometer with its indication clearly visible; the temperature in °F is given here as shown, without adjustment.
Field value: 55 °F
